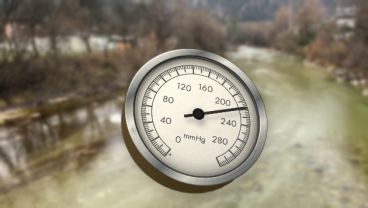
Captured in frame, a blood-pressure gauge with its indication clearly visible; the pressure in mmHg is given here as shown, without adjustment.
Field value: 220 mmHg
